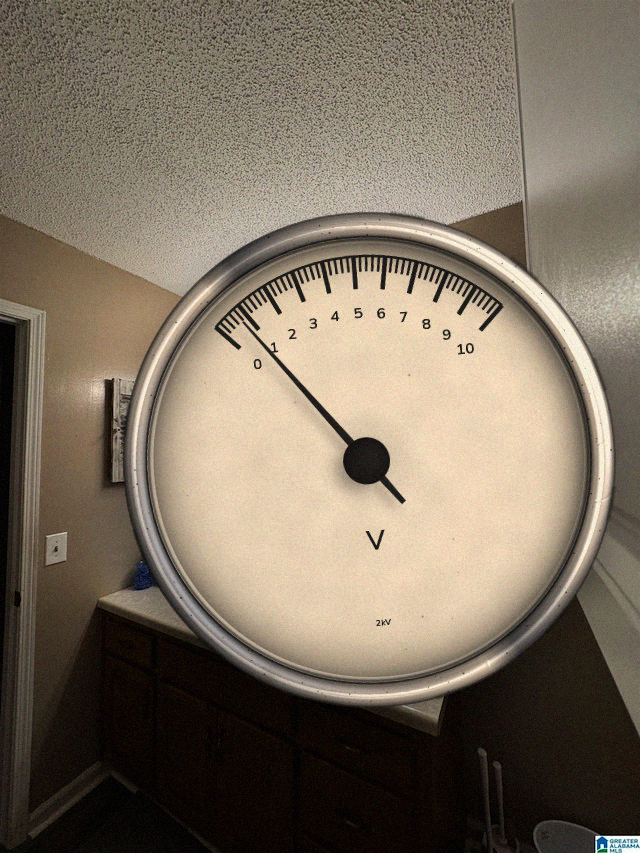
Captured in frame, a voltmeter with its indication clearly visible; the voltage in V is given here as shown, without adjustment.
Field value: 0.8 V
